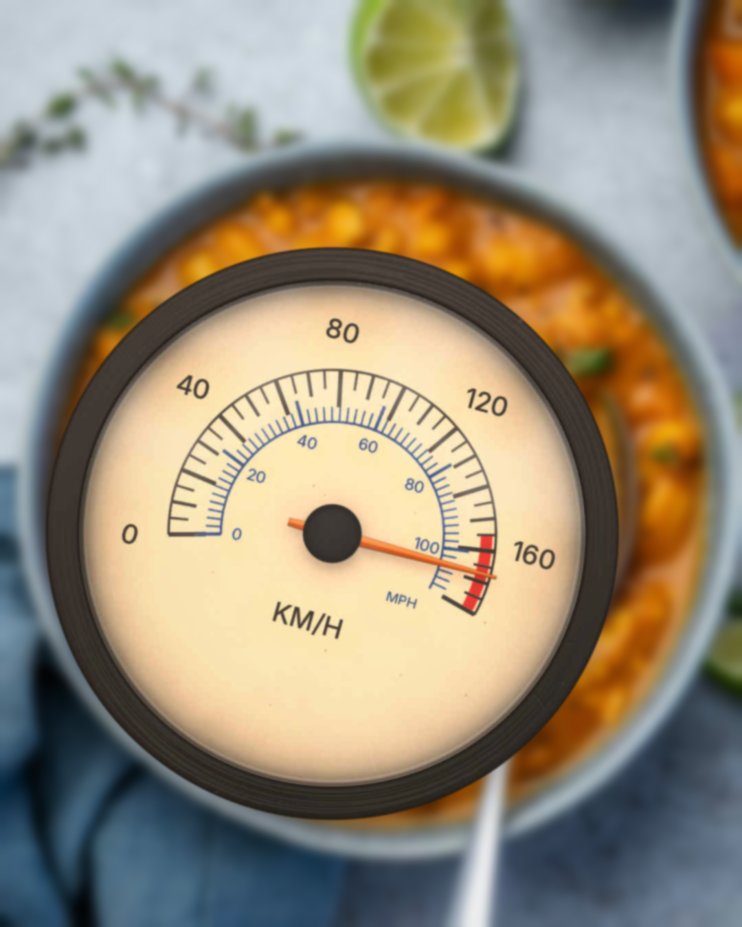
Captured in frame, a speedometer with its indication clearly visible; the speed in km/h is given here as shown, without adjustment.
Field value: 167.5 km/h
